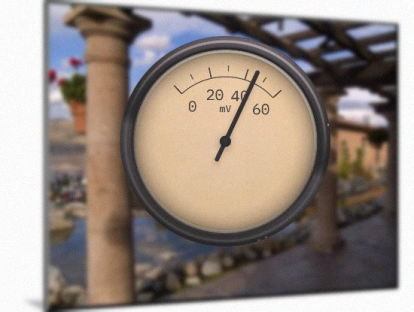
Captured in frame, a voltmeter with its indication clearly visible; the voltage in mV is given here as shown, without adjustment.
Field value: 45 mV
